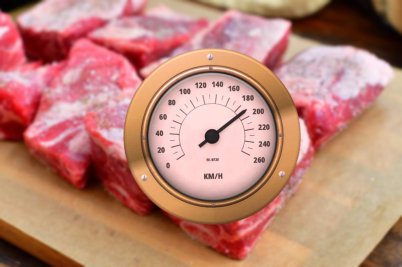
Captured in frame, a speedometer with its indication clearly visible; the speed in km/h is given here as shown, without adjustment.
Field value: 190 km/h
